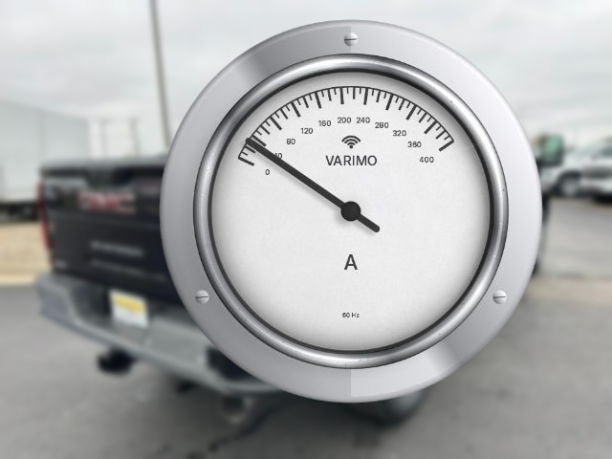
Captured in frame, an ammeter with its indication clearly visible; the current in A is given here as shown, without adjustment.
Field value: 30 A
